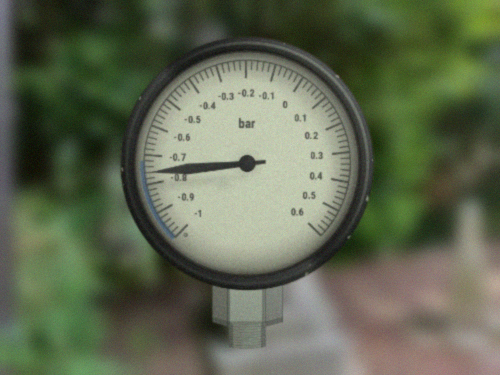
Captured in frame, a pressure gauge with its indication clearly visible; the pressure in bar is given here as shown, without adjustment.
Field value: -0.76 bar
